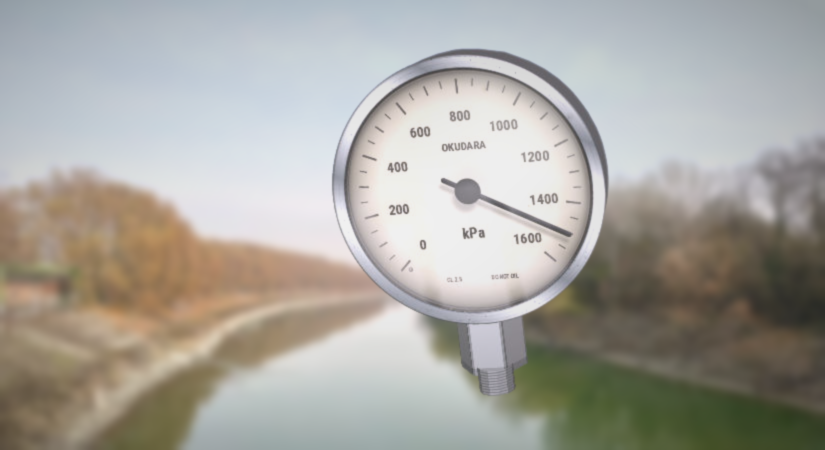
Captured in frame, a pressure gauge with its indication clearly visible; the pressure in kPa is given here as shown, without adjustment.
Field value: 1500 kPa
